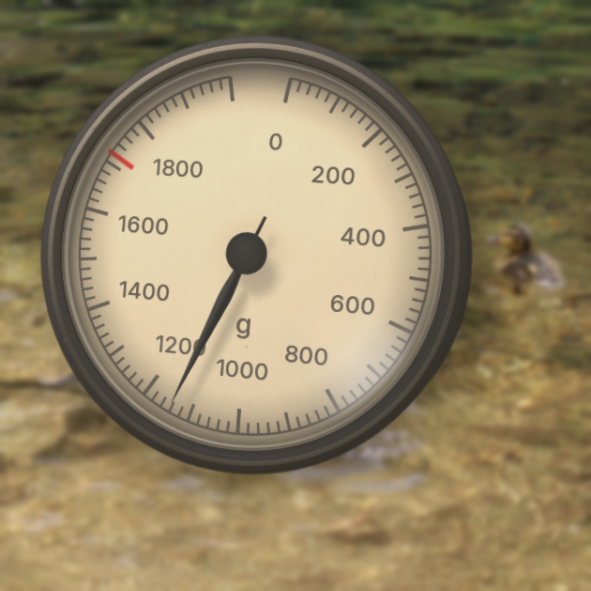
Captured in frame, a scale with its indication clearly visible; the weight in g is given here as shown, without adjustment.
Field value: 1140 g
